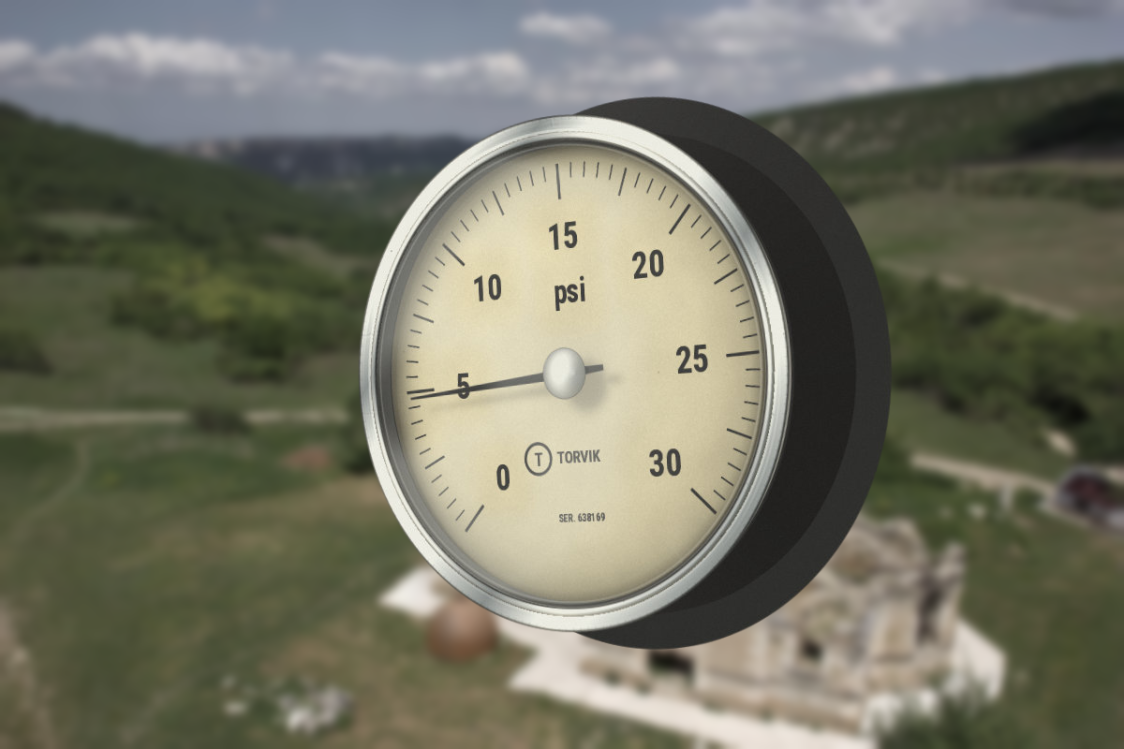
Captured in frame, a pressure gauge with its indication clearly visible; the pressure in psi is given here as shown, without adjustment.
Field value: 4.75 psi
